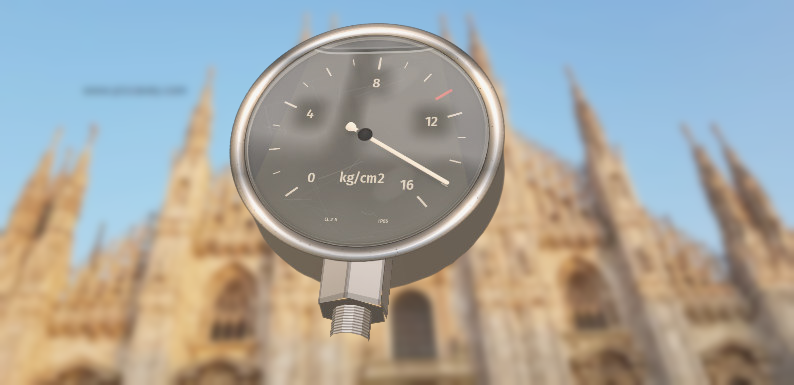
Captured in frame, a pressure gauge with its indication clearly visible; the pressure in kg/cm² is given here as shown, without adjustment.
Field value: 15 kg/cm²
